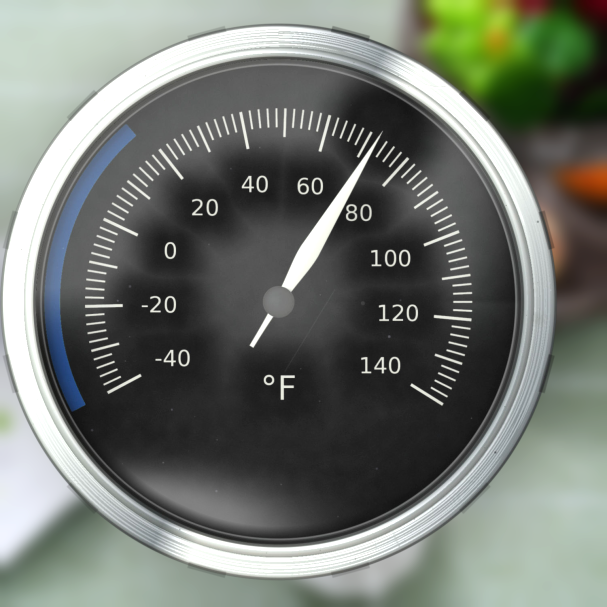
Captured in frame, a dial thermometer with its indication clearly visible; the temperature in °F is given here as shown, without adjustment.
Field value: 72 °F
